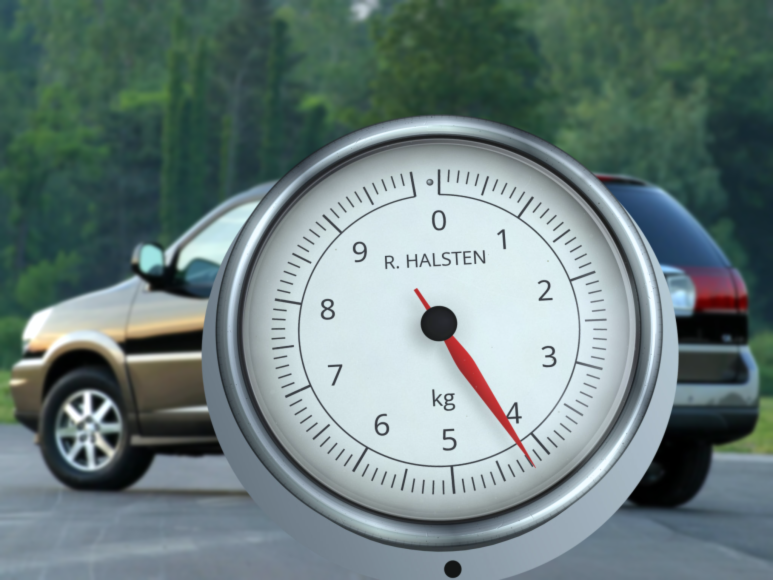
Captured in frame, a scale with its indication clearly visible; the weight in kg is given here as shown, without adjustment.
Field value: 4.2 kg
